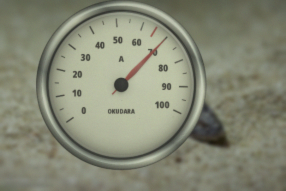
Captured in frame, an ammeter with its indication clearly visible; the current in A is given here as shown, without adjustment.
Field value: 70 A
